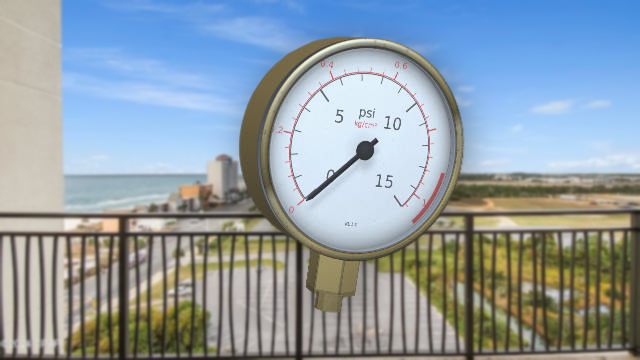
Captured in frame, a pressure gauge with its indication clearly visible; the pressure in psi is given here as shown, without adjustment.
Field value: 0 psi
